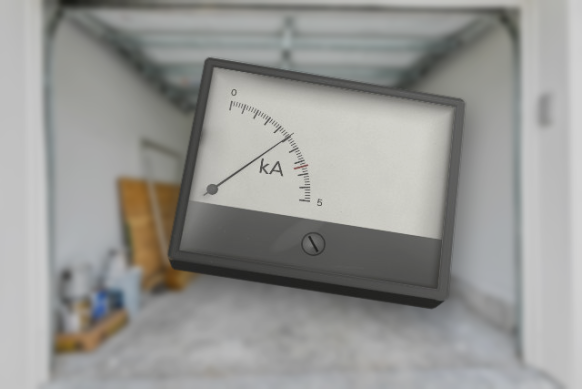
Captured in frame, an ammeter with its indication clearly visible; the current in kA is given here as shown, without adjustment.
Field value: 2.5 kA
